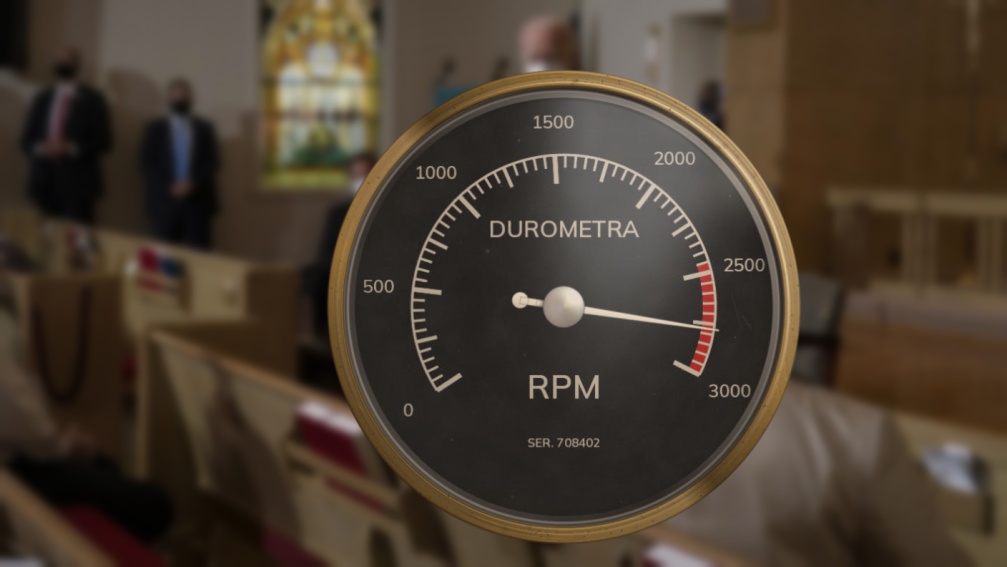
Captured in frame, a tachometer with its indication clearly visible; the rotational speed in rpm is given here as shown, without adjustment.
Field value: 2775 rpm
